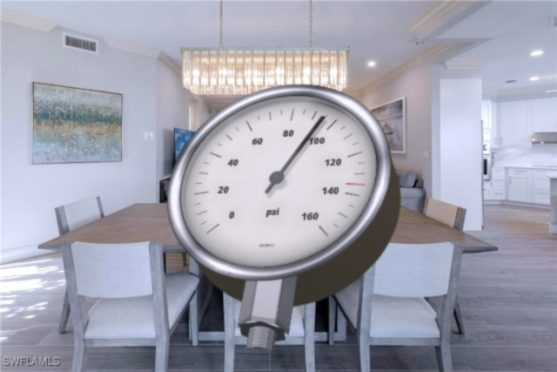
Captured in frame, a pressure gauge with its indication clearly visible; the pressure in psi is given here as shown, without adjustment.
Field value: 95 psi
